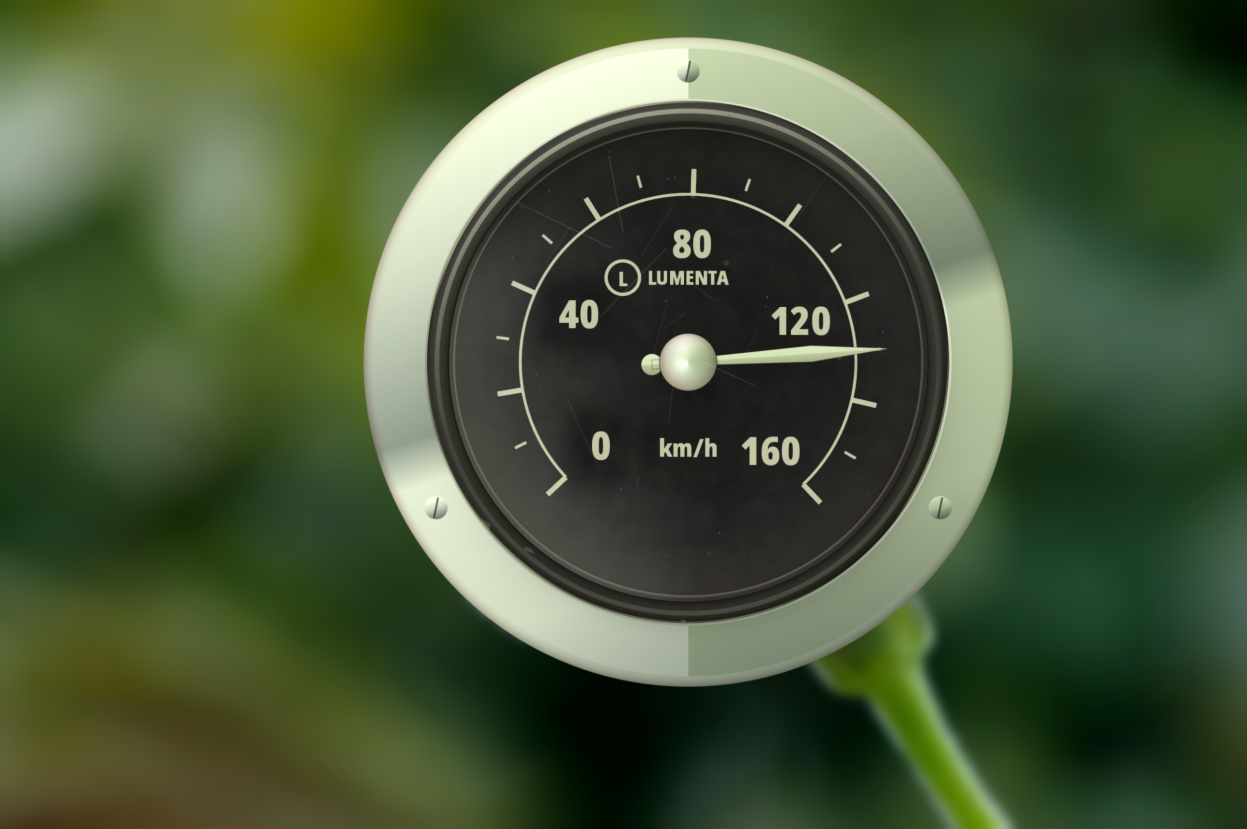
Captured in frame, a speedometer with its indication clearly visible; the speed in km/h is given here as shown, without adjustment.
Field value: 130 km/h
